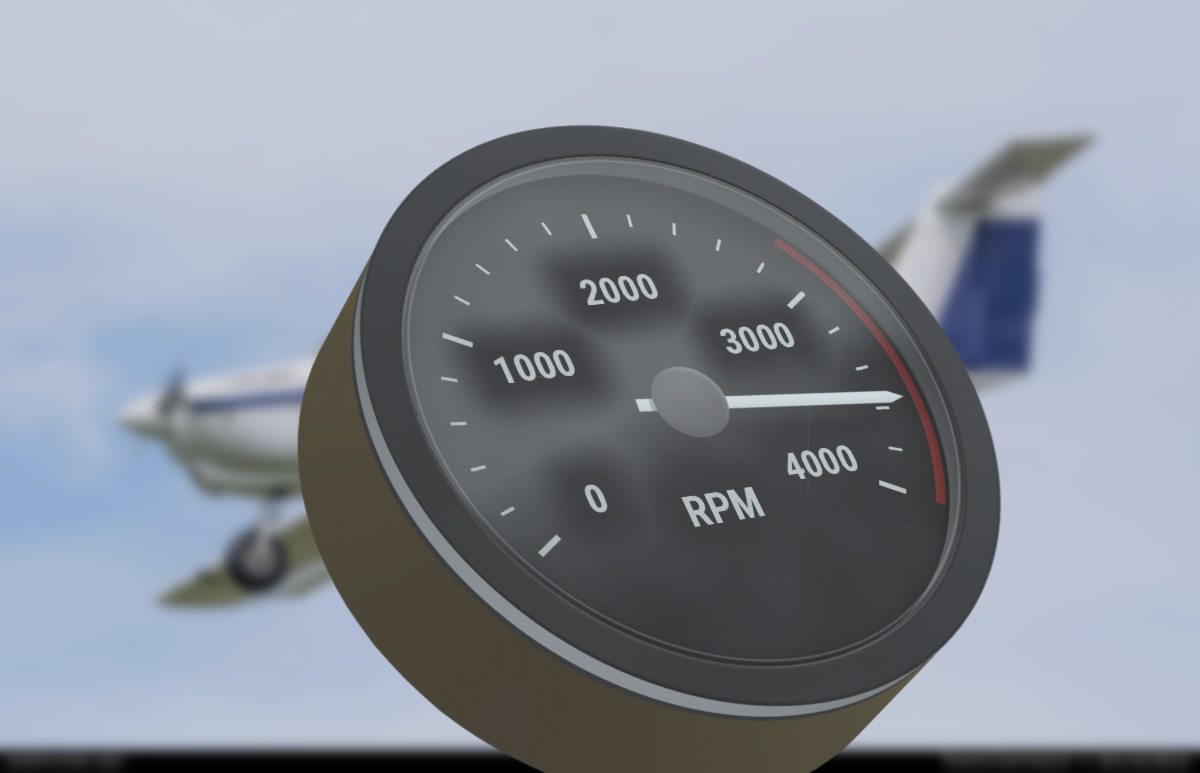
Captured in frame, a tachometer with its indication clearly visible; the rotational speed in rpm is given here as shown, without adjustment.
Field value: 3600 rpm
